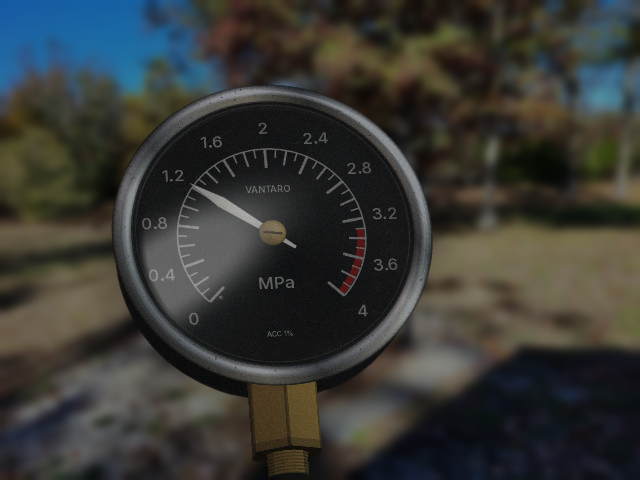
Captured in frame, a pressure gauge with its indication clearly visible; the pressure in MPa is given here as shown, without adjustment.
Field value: 1.2 MPa
